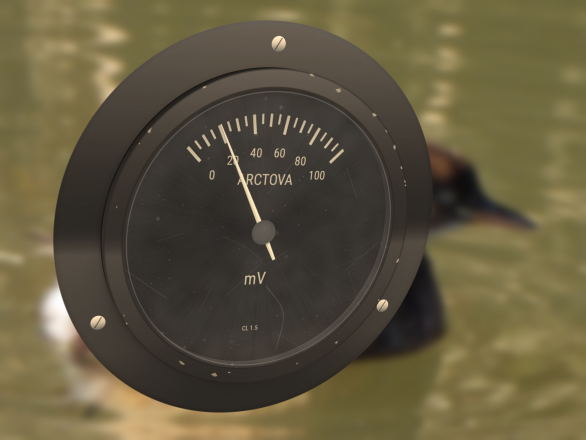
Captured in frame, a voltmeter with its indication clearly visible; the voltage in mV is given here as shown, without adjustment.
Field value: 20 mV
